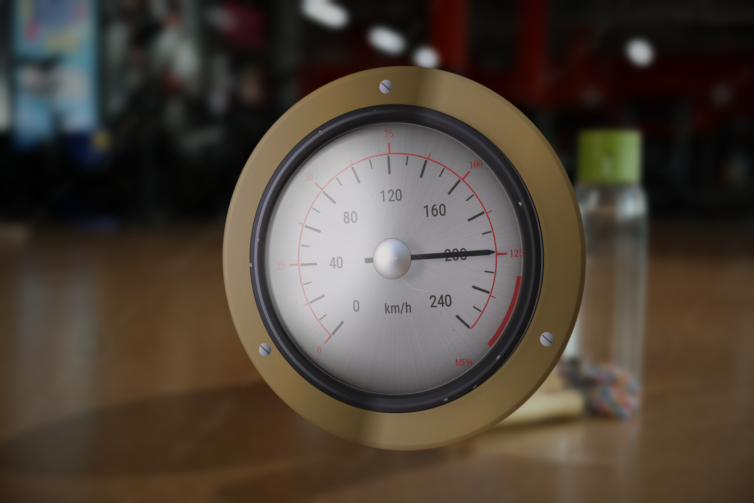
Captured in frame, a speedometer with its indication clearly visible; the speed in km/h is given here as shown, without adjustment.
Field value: 200 km/h
